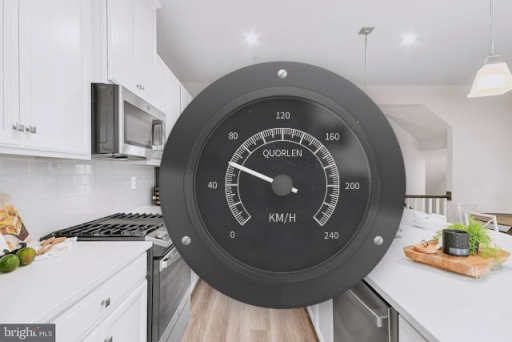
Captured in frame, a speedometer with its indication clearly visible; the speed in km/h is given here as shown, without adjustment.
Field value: 60 km/h
